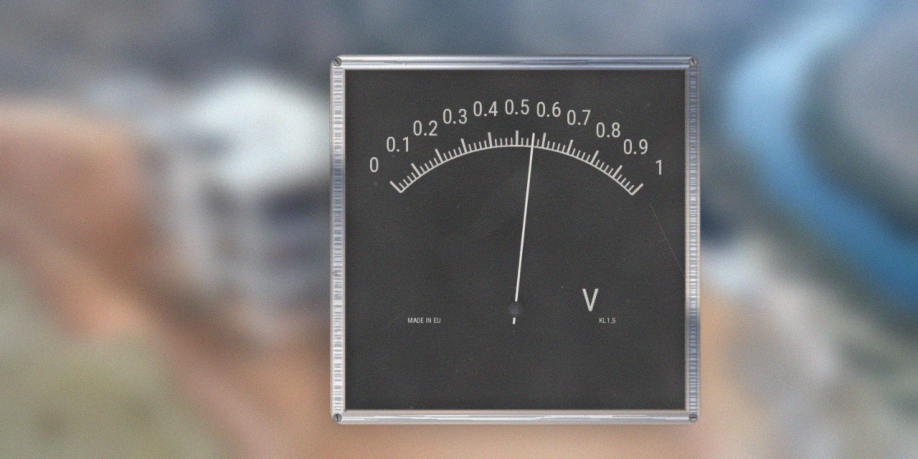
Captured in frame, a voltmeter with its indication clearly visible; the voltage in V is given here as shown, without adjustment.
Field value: 0.56 V
